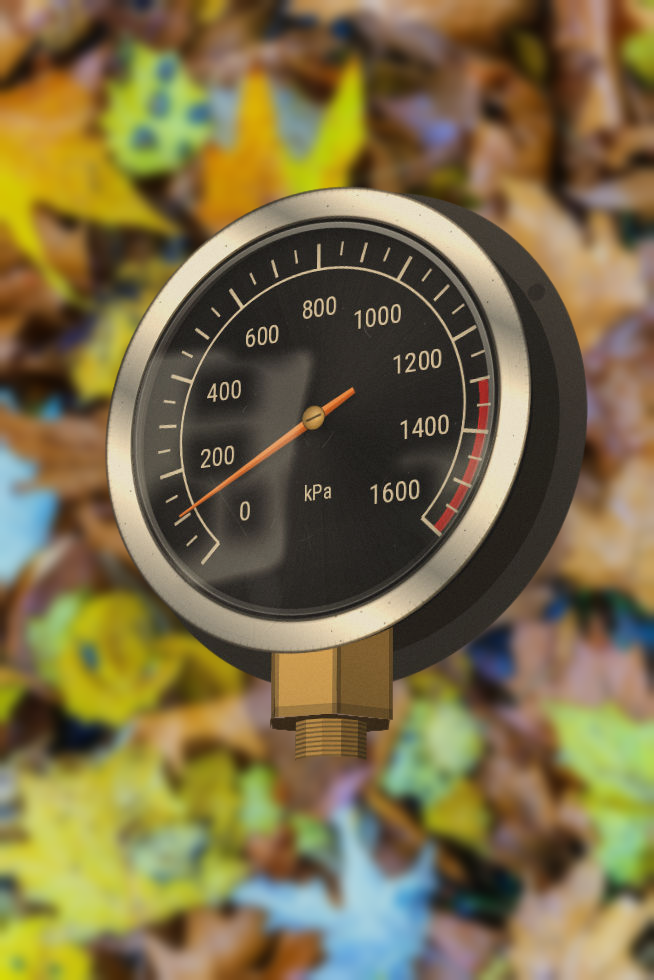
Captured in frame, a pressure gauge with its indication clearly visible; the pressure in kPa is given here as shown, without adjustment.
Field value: 100 kPa
